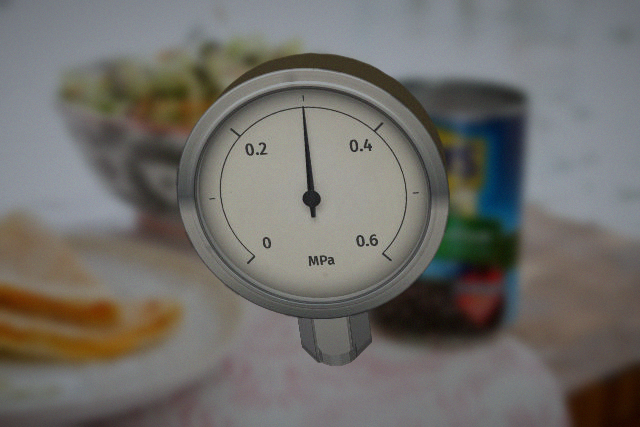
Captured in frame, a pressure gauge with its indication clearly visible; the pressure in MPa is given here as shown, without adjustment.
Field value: 0.3 MPa
